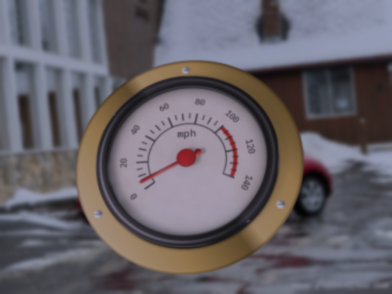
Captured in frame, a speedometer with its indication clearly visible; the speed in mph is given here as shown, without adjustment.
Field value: 5 mph
